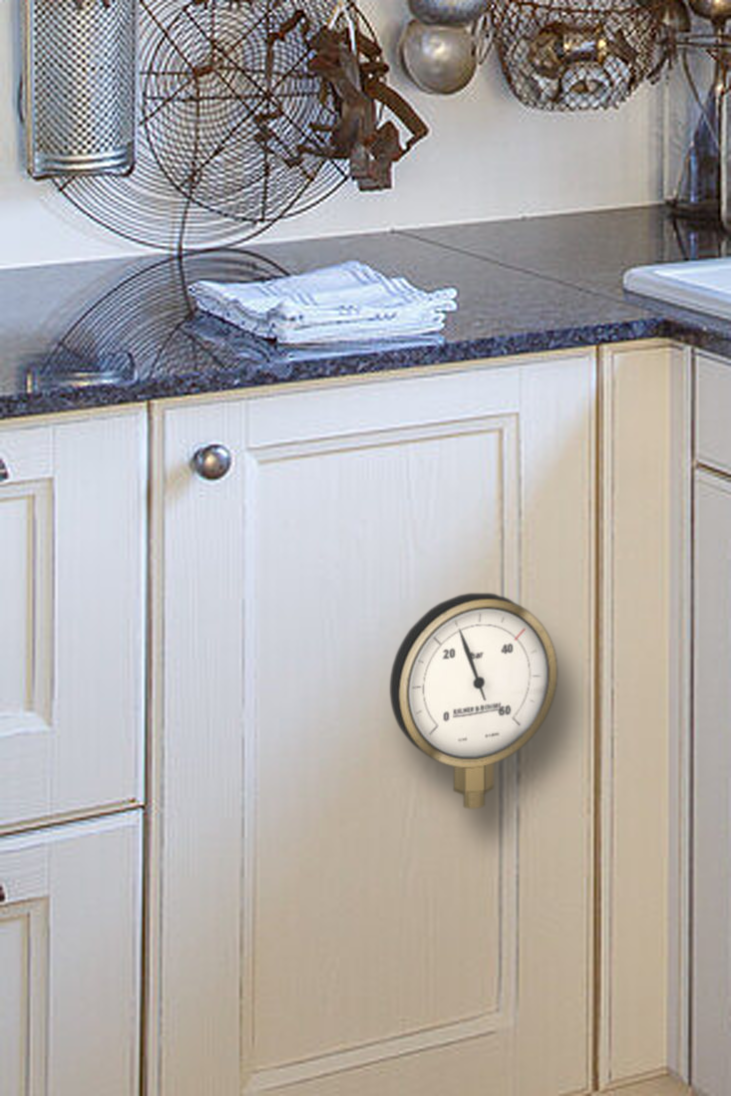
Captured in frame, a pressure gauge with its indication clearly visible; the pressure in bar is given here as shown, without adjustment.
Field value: 25 bar
